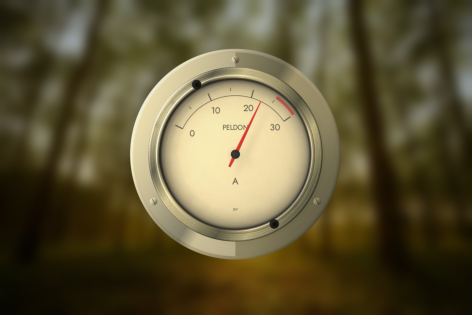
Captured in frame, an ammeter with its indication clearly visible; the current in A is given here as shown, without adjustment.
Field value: 22.5 A
